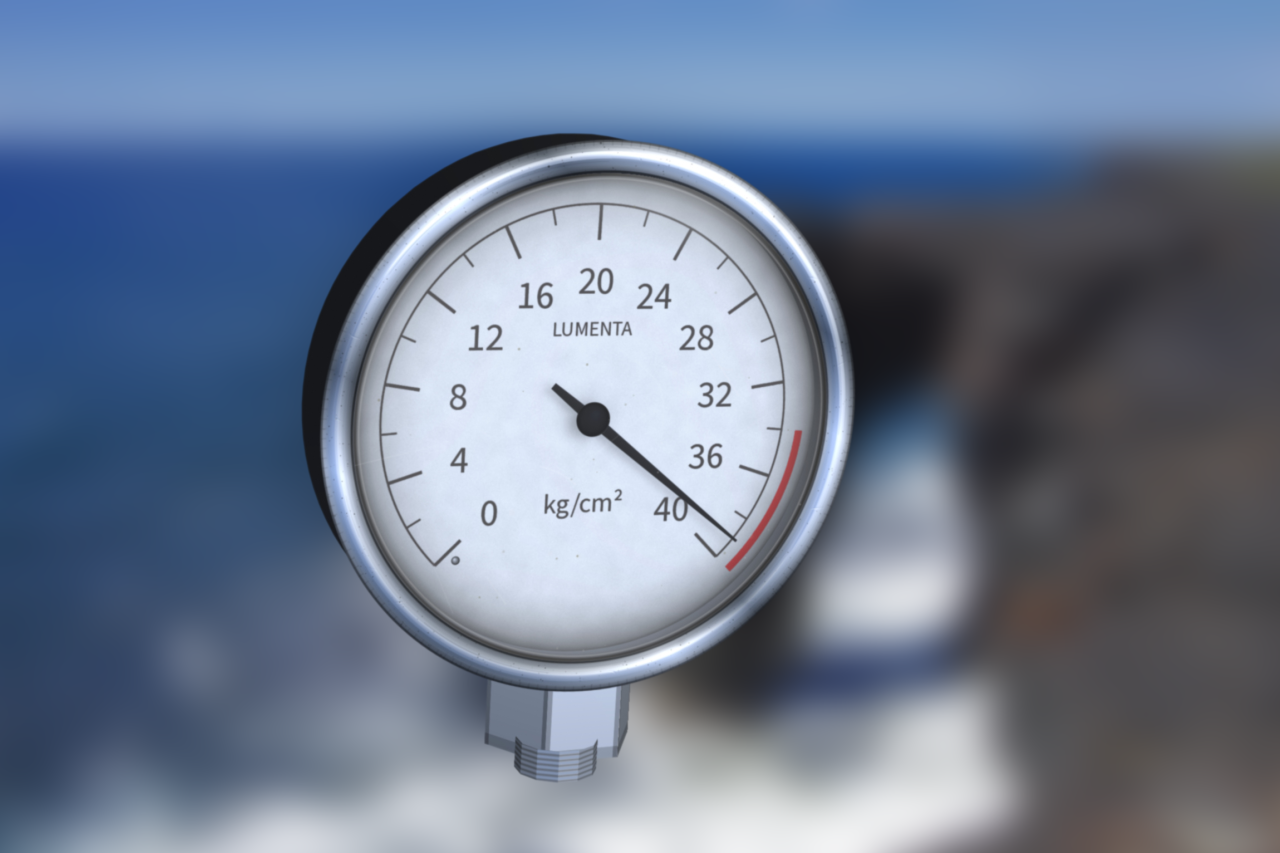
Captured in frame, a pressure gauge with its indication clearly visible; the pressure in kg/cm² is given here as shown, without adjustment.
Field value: 39 kg/cm²
